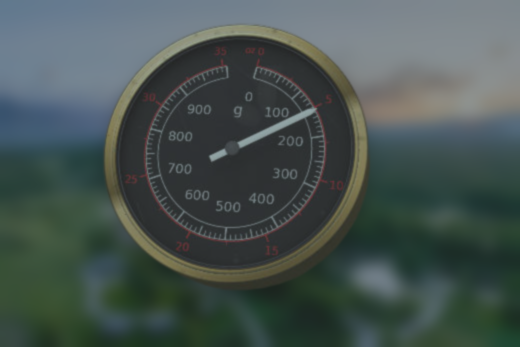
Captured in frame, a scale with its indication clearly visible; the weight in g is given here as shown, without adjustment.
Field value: 150 g
